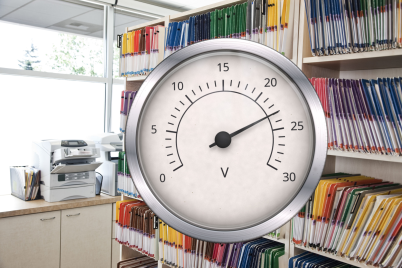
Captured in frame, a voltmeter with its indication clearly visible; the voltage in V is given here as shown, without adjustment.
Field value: 23 V
